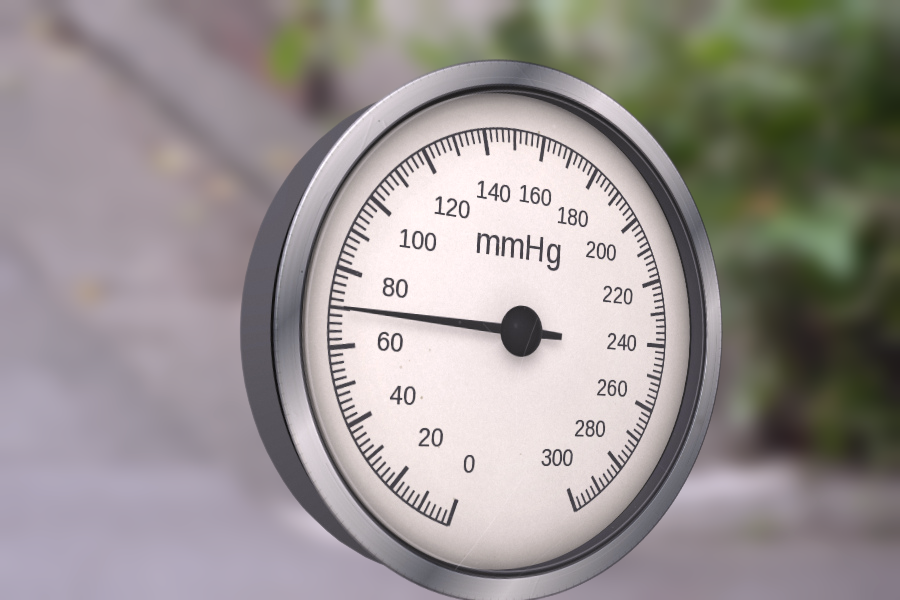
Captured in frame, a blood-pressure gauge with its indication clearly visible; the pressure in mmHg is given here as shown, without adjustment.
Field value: 70 mmHg
